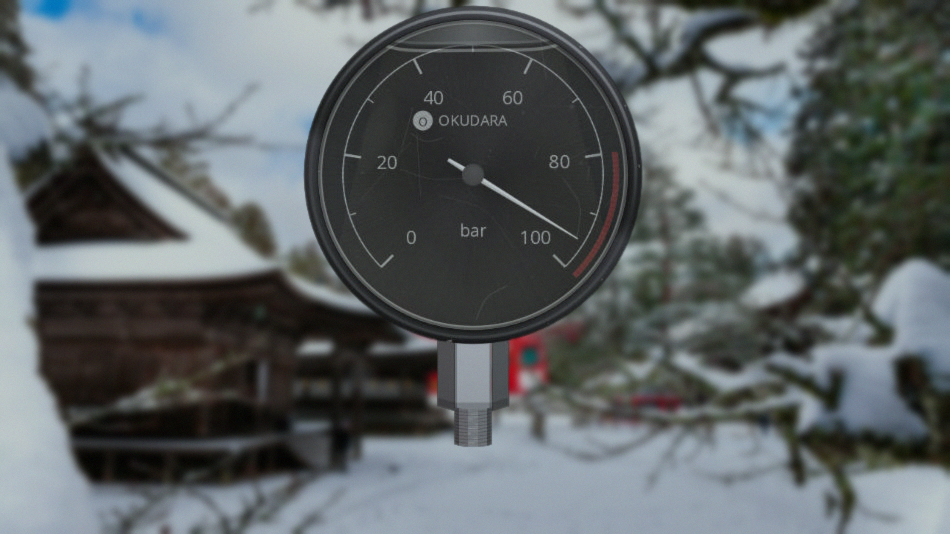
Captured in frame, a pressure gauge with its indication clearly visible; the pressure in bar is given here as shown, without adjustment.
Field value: 95 bar
